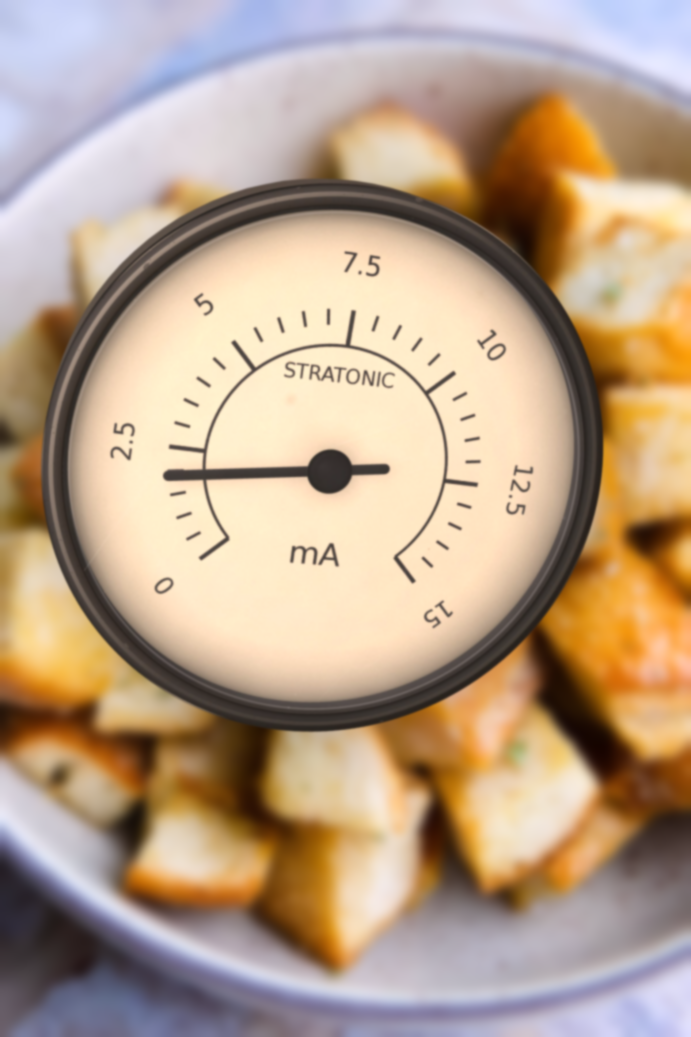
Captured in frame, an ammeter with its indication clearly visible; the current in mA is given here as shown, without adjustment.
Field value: 2 mA
